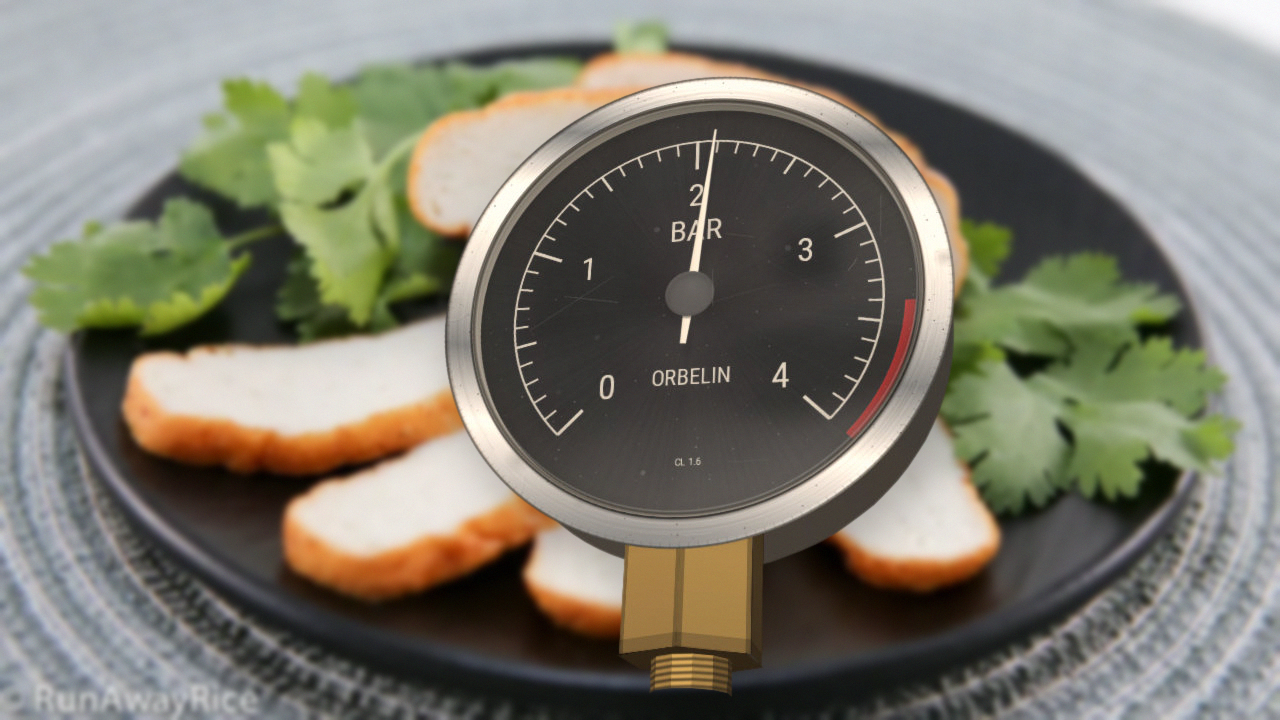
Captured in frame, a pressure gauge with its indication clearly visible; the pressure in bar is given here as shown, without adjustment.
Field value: 2.1 bar
